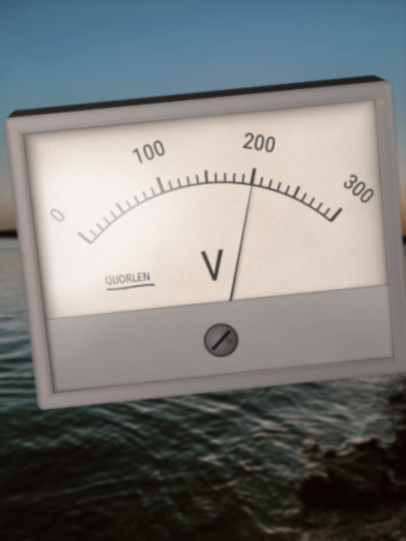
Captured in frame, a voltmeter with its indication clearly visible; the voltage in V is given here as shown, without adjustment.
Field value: 200 V
